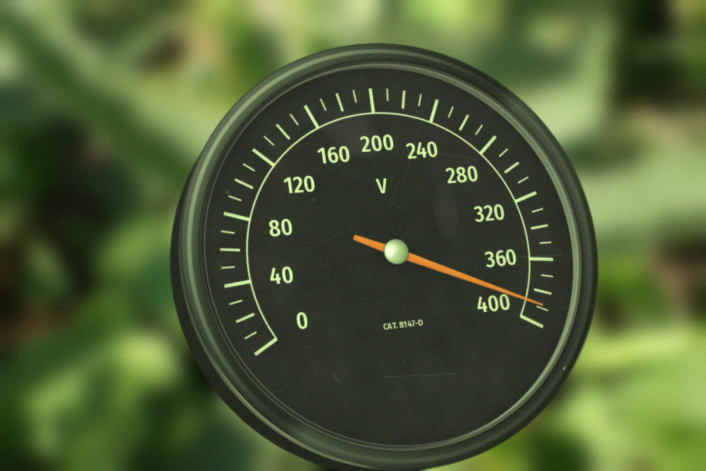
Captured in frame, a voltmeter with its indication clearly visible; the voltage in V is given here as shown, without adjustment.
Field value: 390 V
